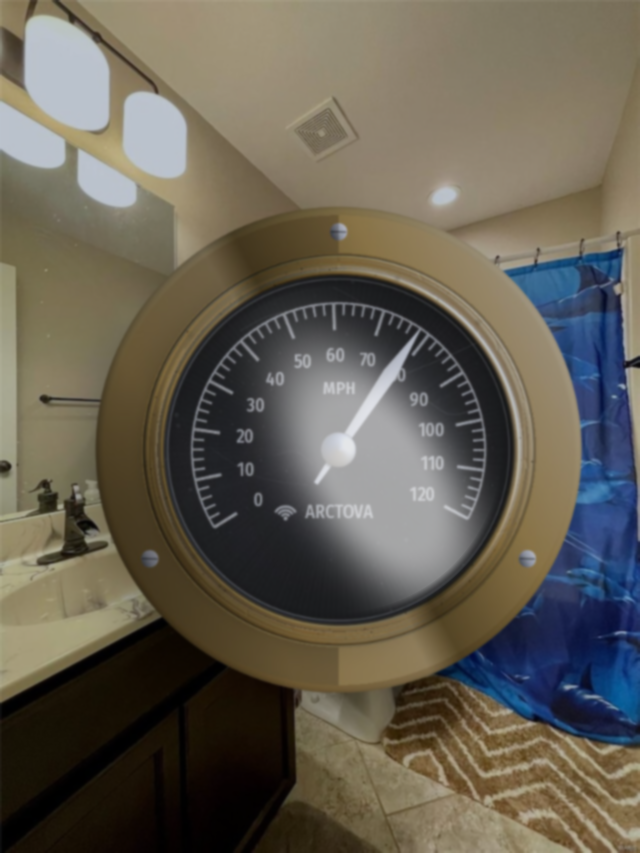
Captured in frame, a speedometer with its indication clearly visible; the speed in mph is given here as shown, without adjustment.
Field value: 78 mph
